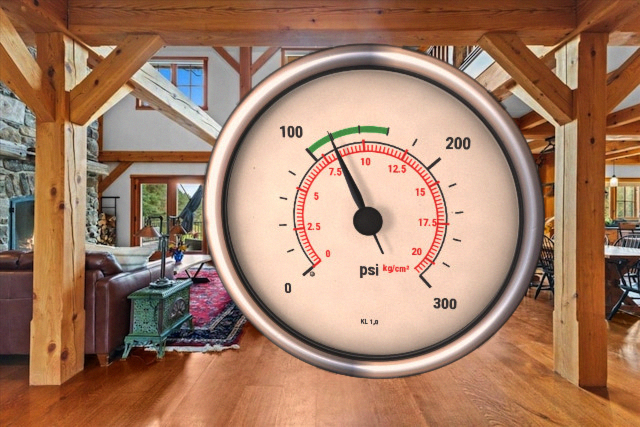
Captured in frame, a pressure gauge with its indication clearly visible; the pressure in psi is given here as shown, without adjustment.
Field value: 120 psi
